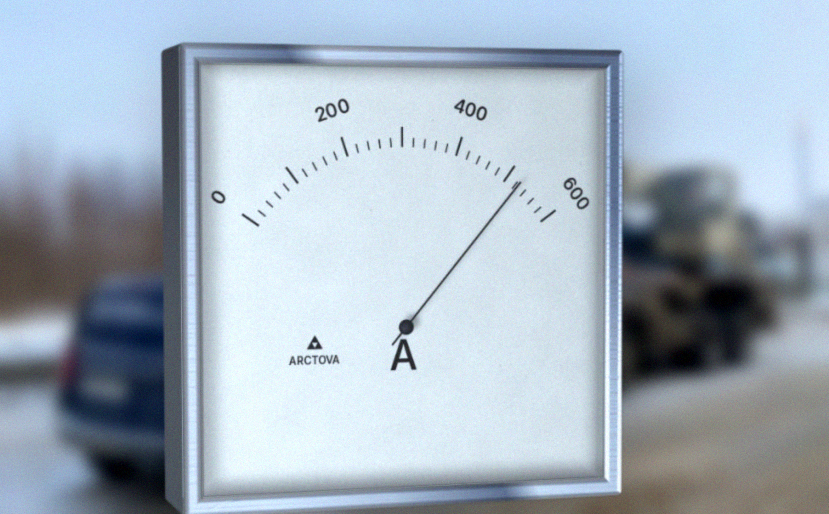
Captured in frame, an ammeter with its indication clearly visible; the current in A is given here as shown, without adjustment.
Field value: 520 A
